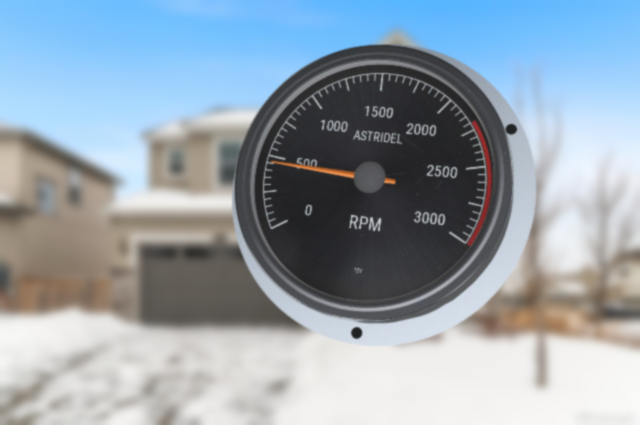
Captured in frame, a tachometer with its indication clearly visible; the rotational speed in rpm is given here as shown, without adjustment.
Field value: 450 rpm
